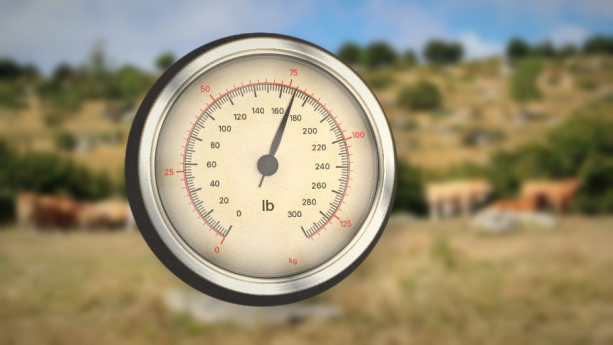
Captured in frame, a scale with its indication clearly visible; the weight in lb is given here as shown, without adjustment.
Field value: 170 lb
